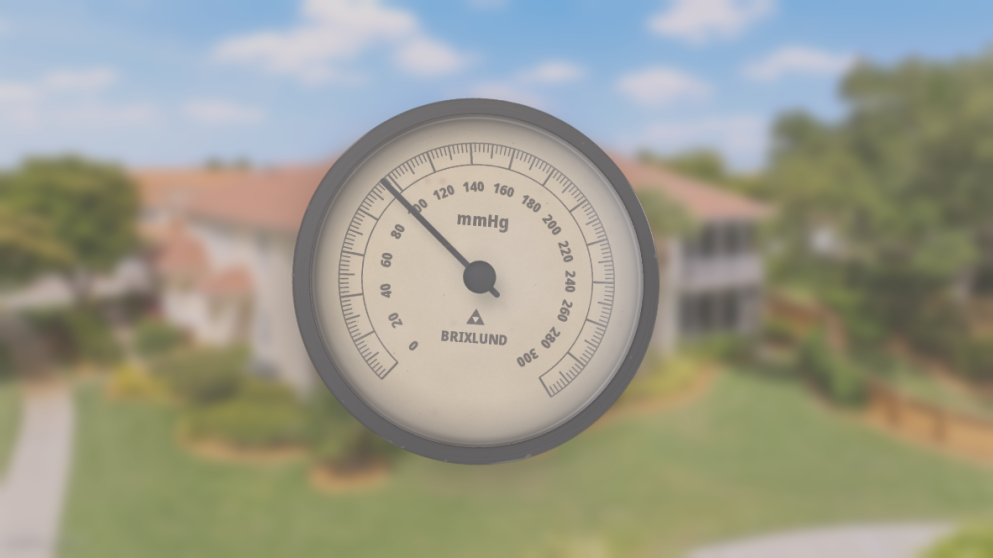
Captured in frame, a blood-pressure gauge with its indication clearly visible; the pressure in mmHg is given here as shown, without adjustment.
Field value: 96 mmHg
